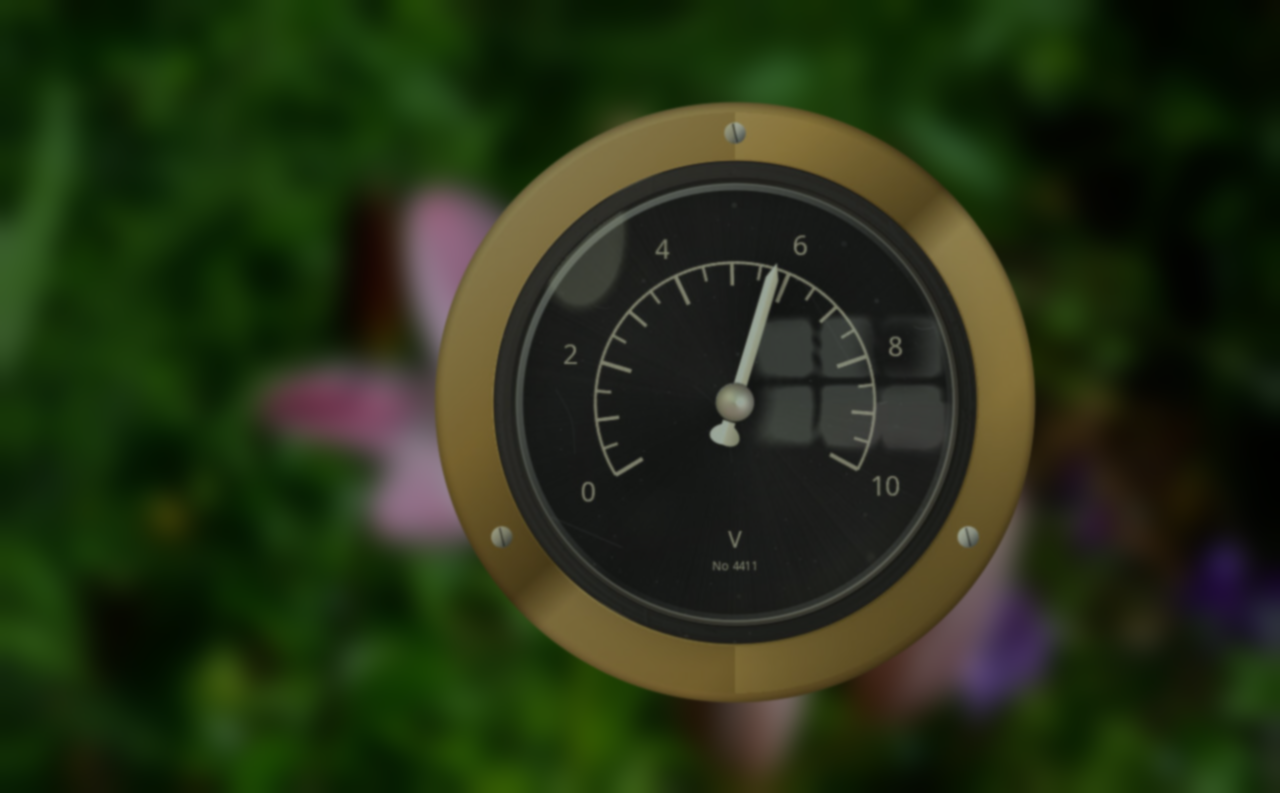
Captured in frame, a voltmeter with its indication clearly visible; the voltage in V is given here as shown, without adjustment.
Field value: 5.75 V
